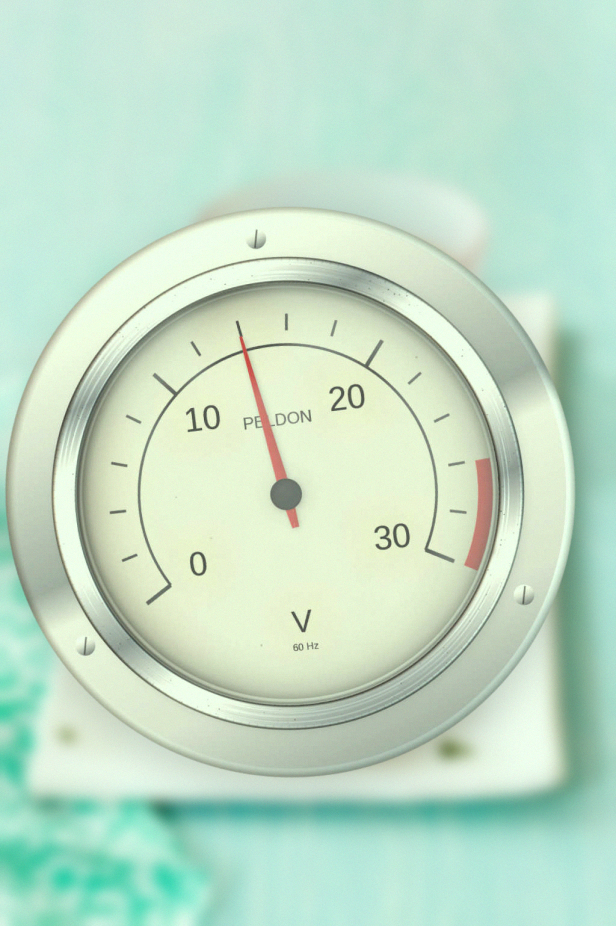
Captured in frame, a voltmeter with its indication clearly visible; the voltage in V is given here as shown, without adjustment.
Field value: 14 V
